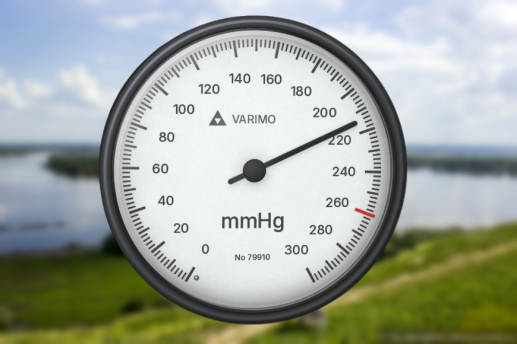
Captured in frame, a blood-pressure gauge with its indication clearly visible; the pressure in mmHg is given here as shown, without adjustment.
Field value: 214 mmHg
